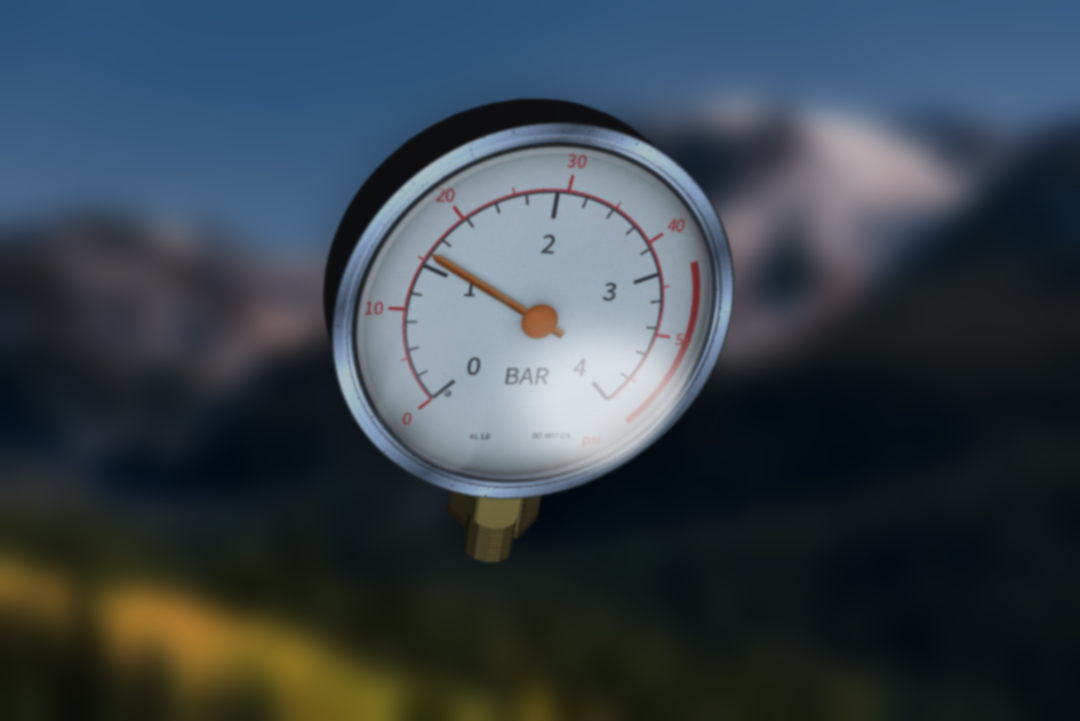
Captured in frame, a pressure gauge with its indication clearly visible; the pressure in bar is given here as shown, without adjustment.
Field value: 1.1 bar
